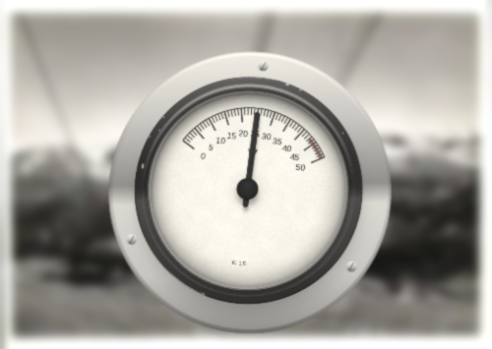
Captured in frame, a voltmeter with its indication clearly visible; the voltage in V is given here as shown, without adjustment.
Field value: 25 V
